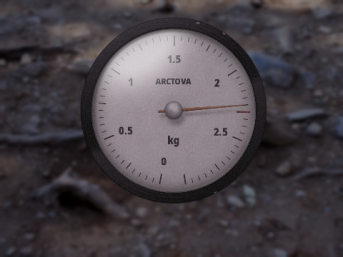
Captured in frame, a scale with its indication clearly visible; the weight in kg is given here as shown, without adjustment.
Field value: 2.25 kg
